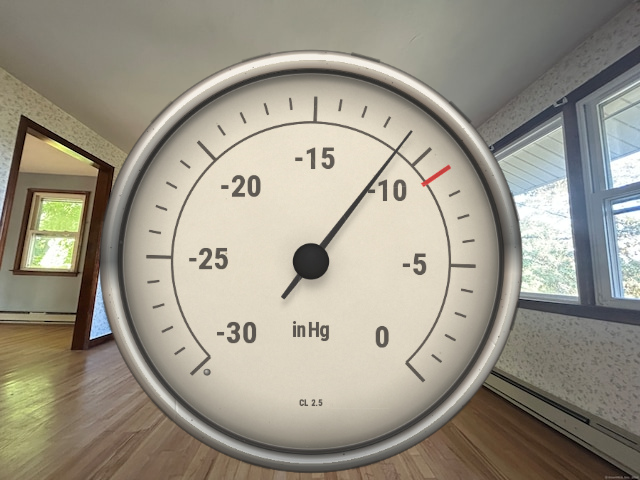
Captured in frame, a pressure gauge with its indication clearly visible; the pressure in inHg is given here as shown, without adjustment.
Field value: -11 inHg
